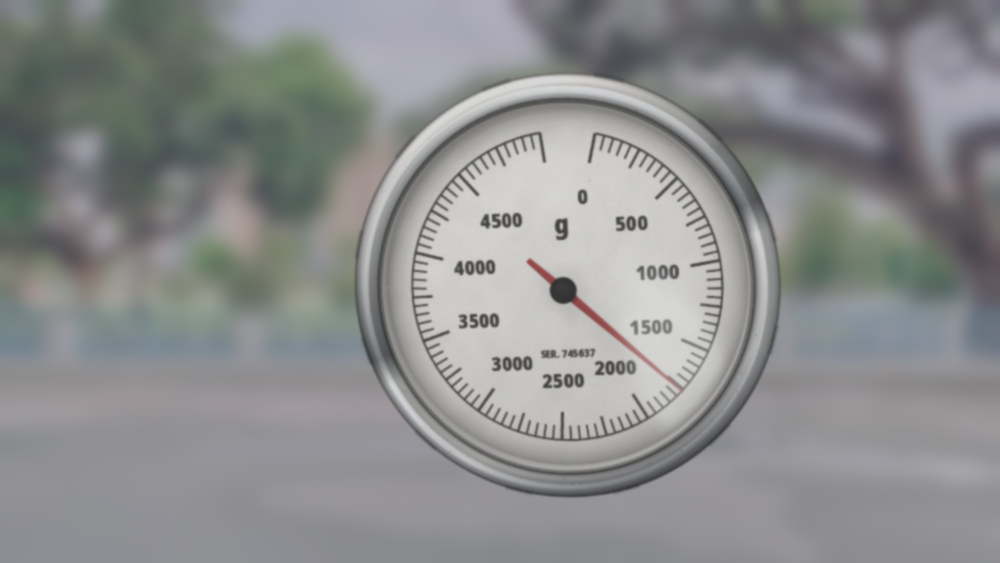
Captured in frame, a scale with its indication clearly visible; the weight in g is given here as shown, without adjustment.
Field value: 1750 g
